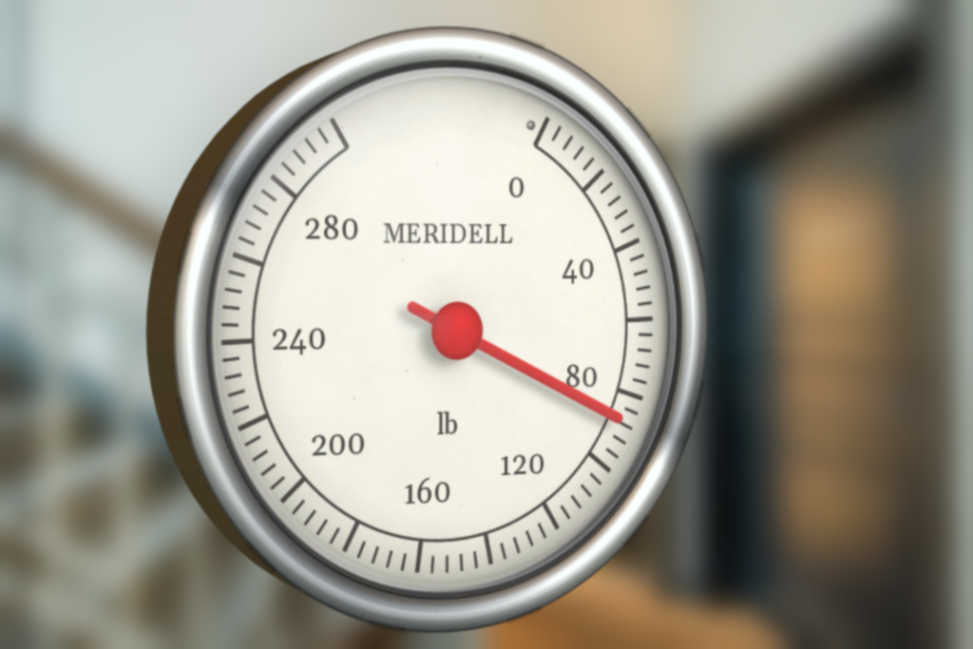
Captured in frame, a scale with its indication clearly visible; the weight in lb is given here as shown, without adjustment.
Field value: 88 lb
